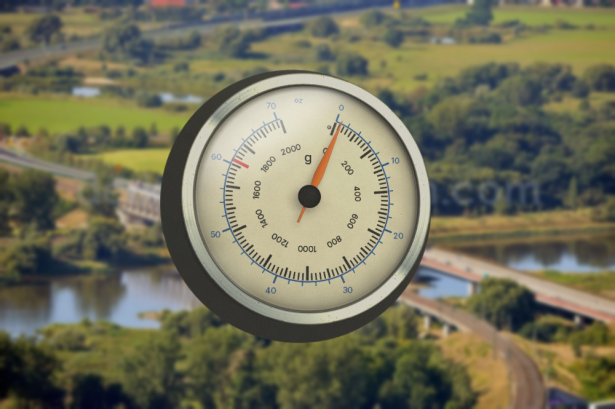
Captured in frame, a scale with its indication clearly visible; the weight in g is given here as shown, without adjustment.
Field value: 20 g
